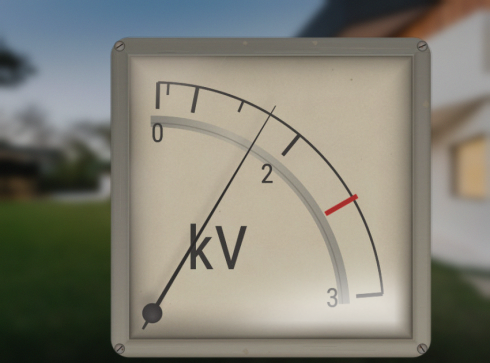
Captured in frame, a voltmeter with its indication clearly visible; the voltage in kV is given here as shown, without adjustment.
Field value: 1.75 kV
